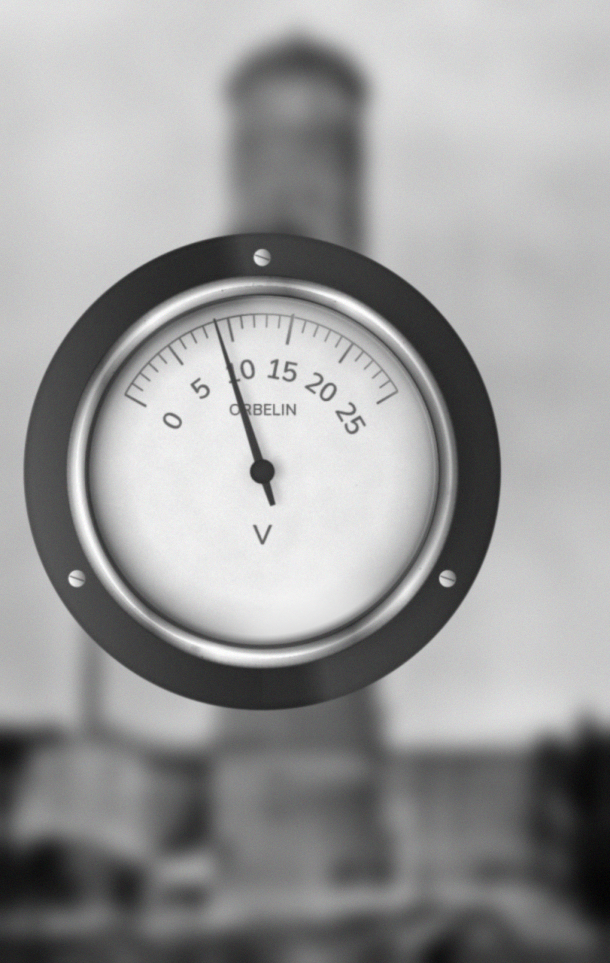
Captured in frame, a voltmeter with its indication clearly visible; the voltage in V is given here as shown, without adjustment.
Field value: 9 V
